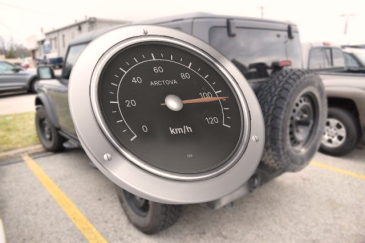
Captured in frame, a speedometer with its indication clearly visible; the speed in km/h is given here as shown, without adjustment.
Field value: 105 km/h
